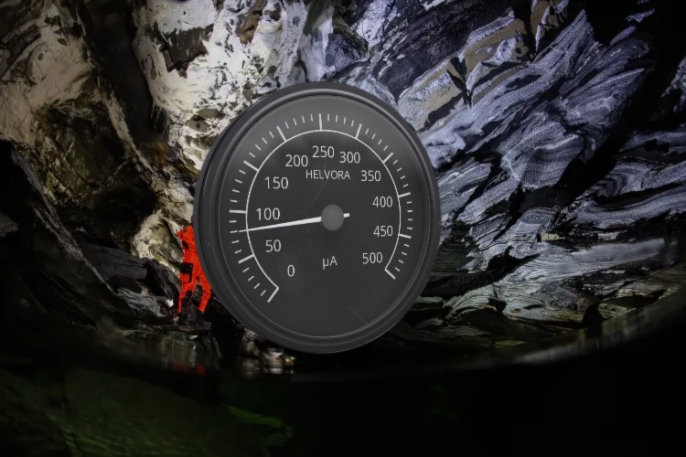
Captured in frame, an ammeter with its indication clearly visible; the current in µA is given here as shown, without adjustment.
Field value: 80 µA
